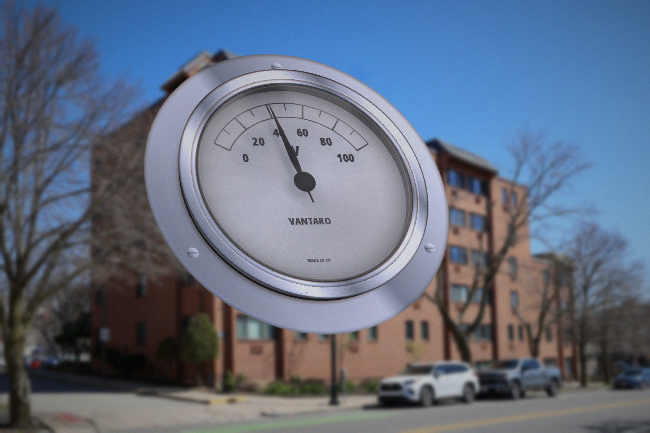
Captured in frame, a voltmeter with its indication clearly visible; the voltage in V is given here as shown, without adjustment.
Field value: 40 V
